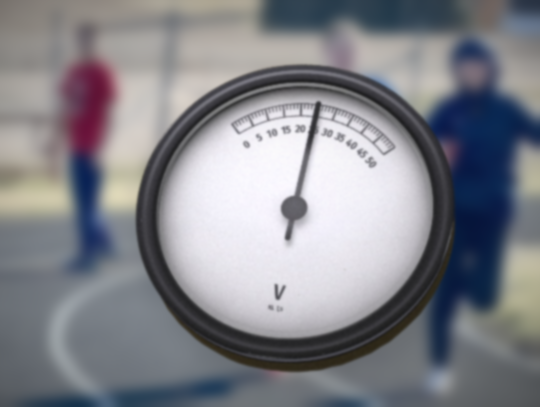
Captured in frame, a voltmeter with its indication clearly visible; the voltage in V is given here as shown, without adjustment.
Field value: 25 V
